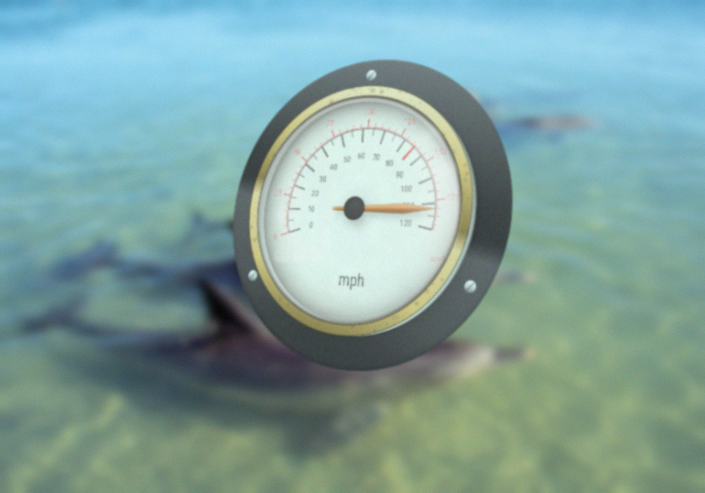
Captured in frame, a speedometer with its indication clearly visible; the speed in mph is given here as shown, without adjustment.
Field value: 112.5 mph
